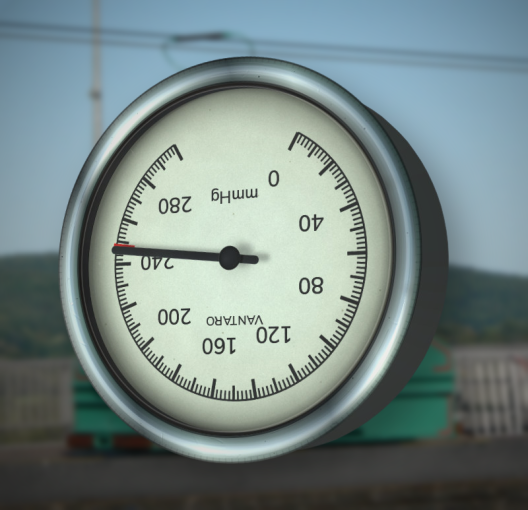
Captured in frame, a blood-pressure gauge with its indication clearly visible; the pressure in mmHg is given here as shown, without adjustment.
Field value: 246 mmHg
